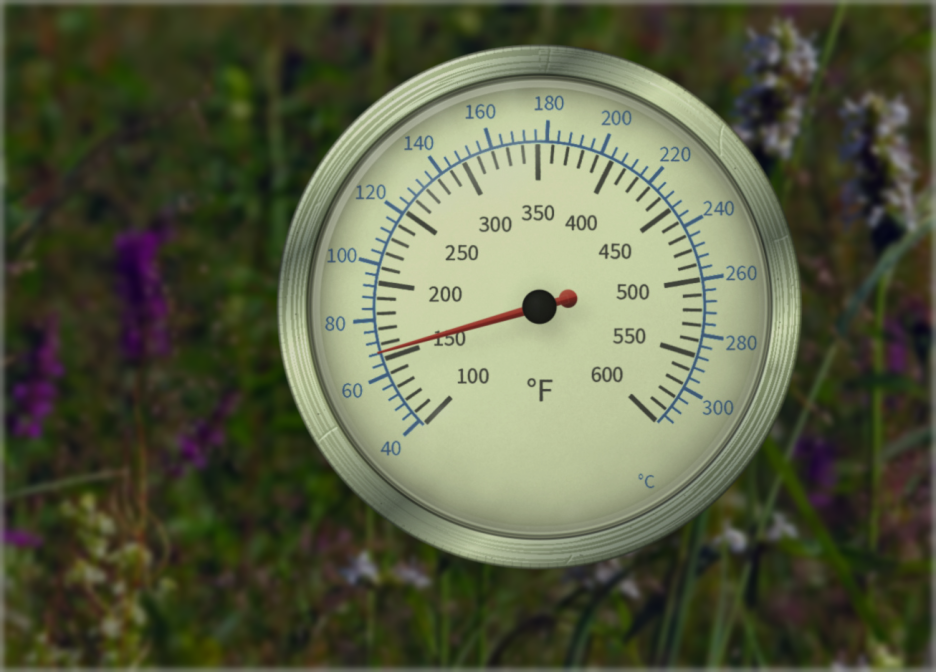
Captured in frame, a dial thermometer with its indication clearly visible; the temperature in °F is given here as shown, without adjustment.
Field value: 155 °F
